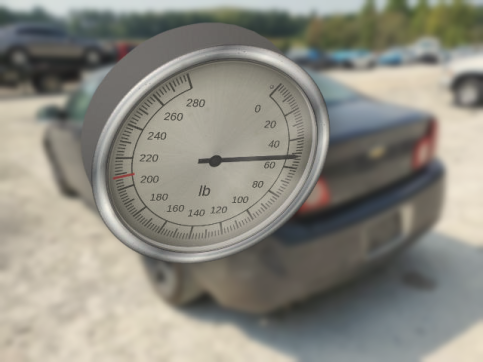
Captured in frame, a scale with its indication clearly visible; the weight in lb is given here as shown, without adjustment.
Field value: 50 lb
